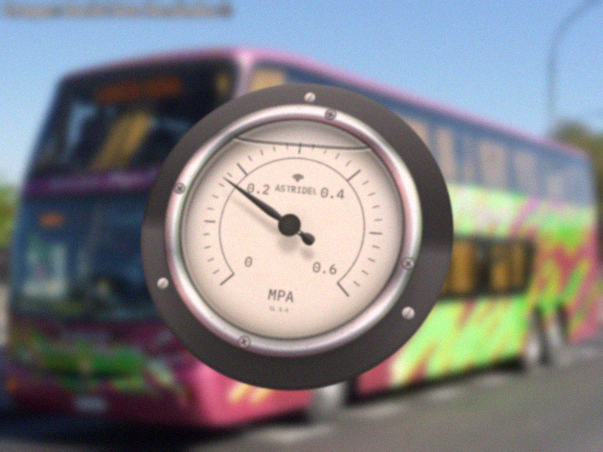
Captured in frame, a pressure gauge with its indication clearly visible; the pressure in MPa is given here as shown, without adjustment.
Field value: 0.17 MPa
